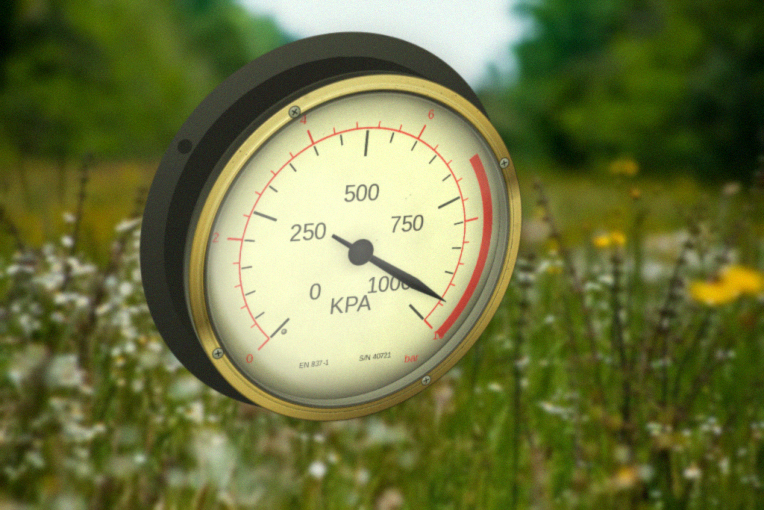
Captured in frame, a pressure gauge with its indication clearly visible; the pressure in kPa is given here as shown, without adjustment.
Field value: 950 kPa
